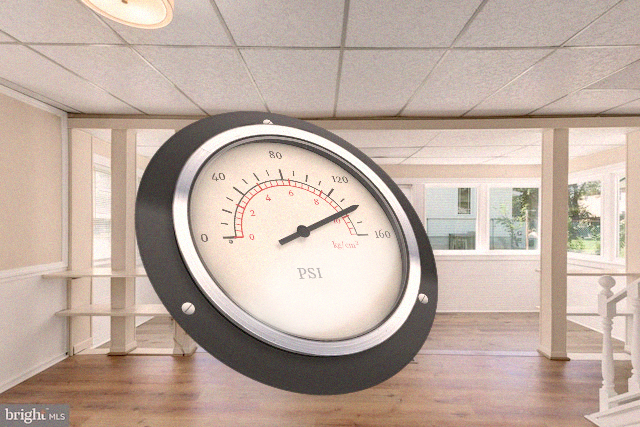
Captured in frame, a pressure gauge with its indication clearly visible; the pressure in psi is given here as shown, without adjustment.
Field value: 140 psi
